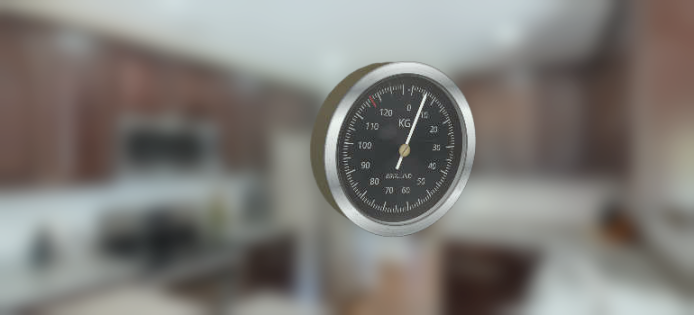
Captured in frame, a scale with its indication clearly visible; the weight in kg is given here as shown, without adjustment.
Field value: 5 kg
